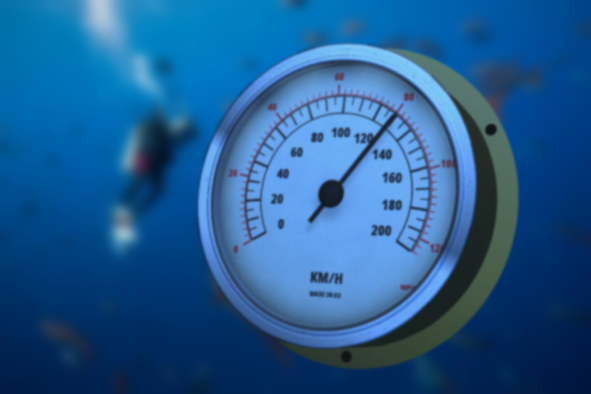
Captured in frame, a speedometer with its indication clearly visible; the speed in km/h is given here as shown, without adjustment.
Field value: 130 km/h
